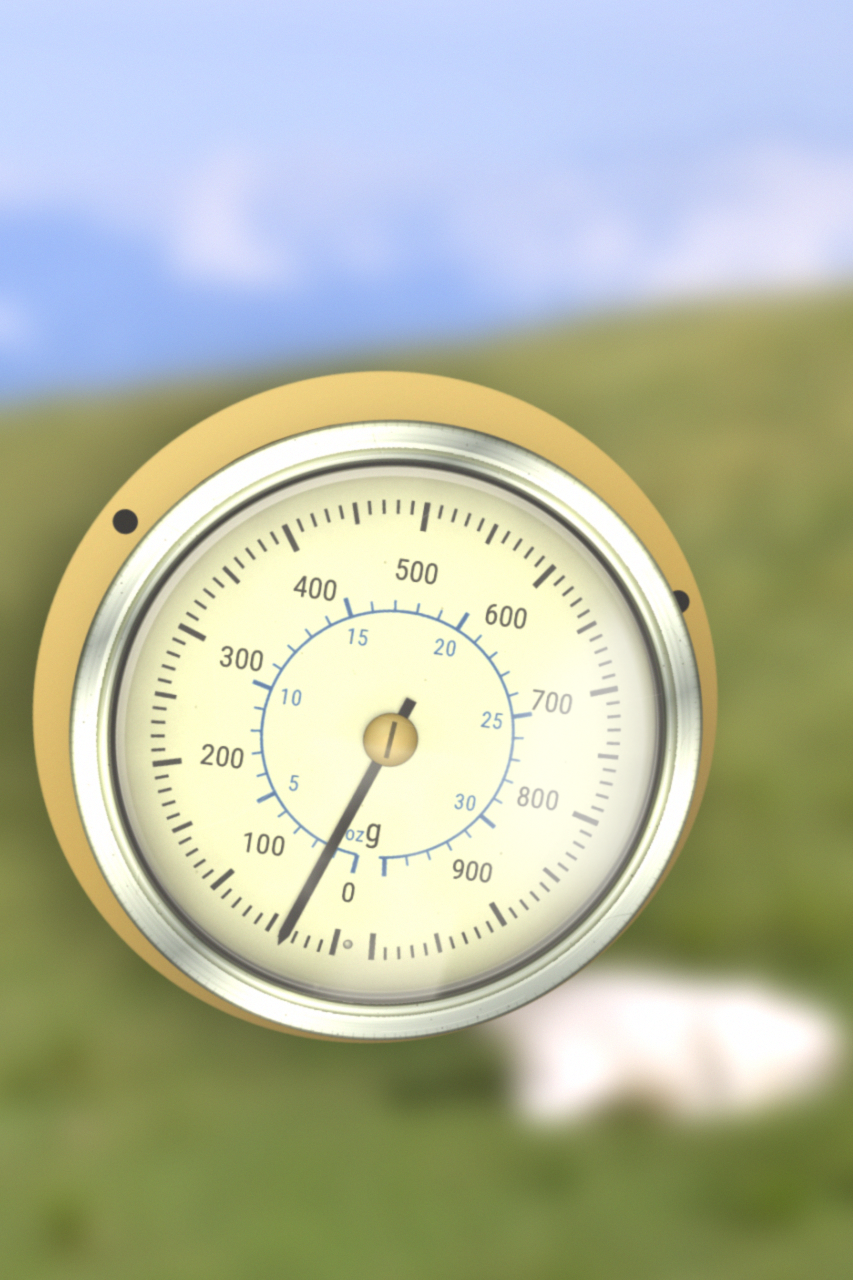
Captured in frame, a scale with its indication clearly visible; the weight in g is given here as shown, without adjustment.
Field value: 40 g
